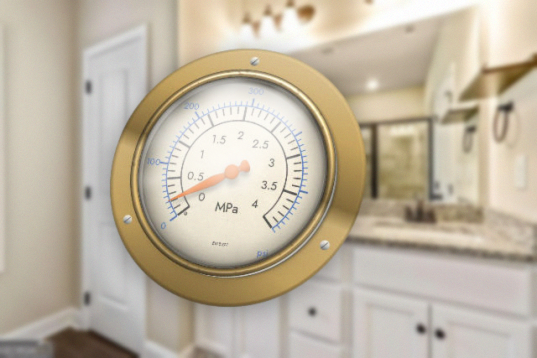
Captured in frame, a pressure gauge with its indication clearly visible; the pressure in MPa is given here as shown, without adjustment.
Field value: 0.2 MPa
